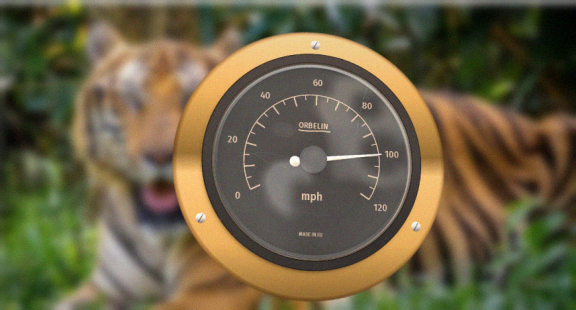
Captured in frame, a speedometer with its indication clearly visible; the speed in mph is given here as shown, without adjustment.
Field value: 100 mph
